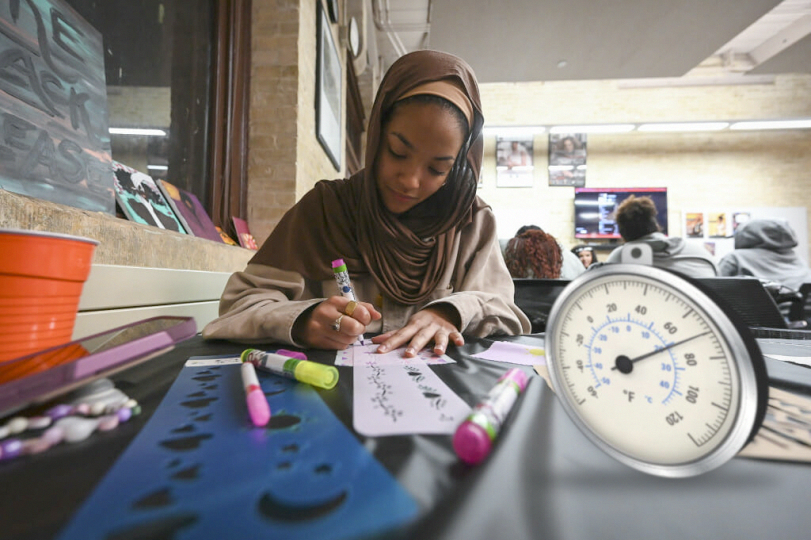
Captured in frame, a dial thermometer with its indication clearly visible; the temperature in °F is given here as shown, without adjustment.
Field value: 70 °F
